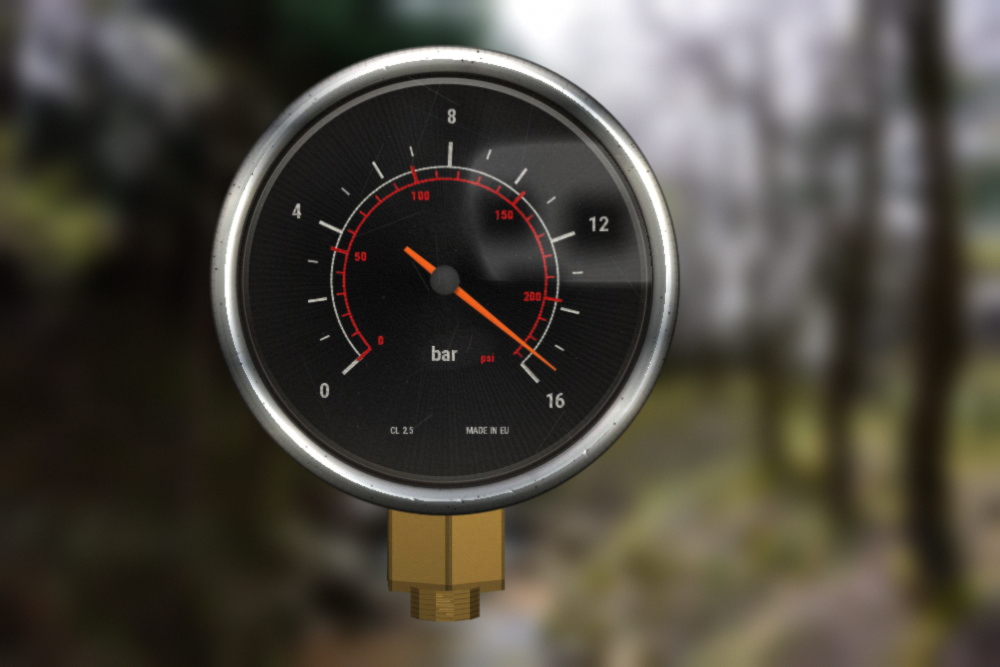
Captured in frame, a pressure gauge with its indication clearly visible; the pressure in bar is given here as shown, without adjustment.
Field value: 15.5 bar
